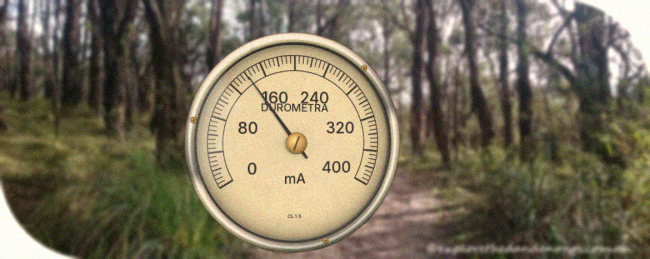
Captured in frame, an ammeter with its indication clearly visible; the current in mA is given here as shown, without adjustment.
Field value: 140 mA
